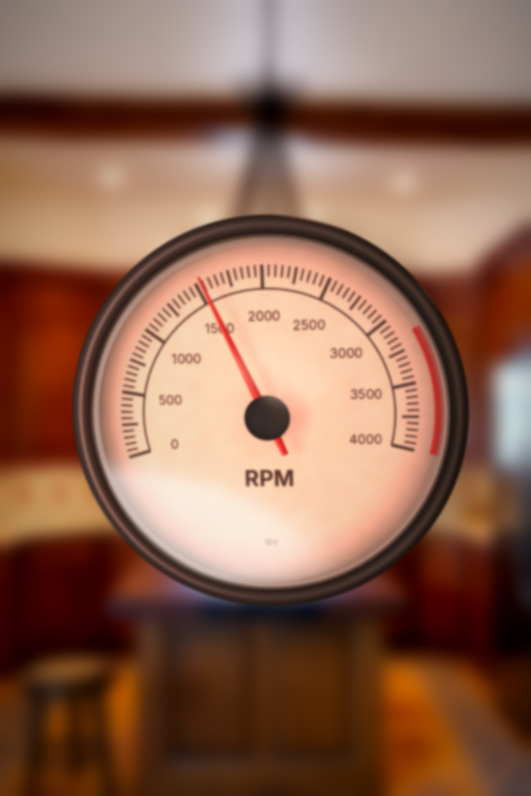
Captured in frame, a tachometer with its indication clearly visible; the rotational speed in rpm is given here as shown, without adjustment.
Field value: 1550 rpm
